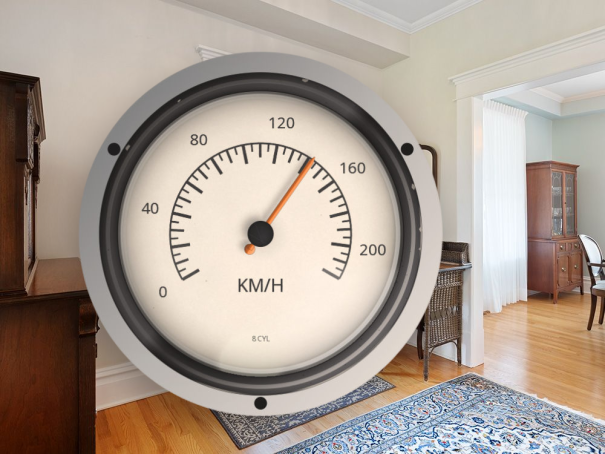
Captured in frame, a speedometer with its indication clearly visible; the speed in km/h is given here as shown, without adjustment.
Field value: 142.5 km/h
